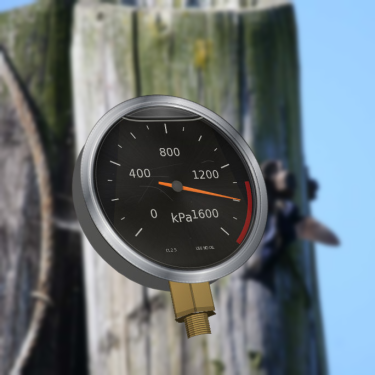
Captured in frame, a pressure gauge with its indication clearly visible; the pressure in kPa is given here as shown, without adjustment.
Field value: 1400 kPa
